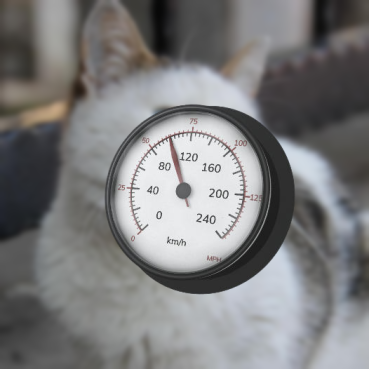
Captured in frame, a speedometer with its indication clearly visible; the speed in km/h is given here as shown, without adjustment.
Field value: 100 km/h
